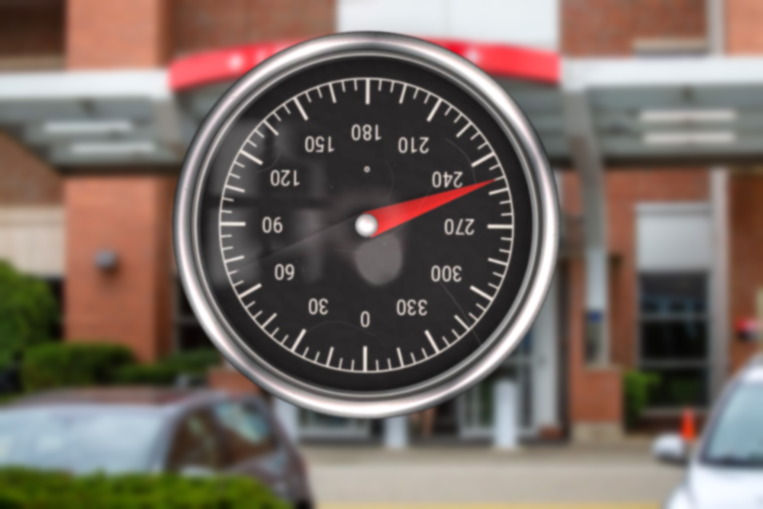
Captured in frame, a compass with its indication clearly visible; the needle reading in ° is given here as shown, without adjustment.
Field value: 250 °
